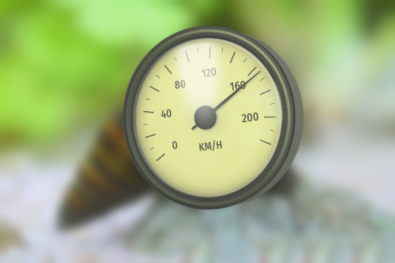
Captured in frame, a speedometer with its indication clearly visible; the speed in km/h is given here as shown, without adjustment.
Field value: 165 km/h
